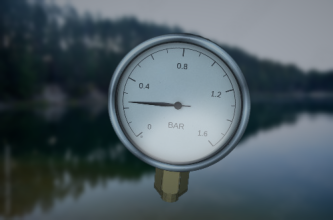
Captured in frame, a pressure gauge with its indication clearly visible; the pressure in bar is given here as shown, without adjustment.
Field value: 0.25 bar
